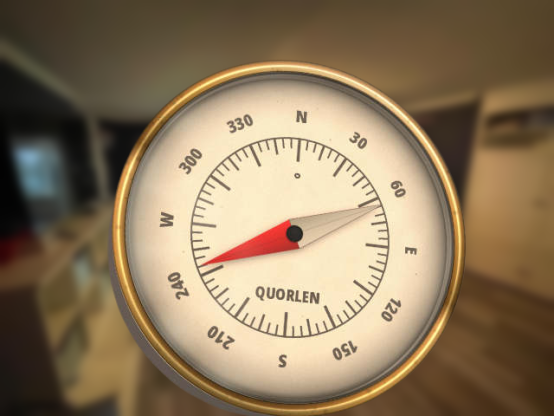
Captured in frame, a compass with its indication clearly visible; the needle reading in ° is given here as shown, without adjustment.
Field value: 245 °
